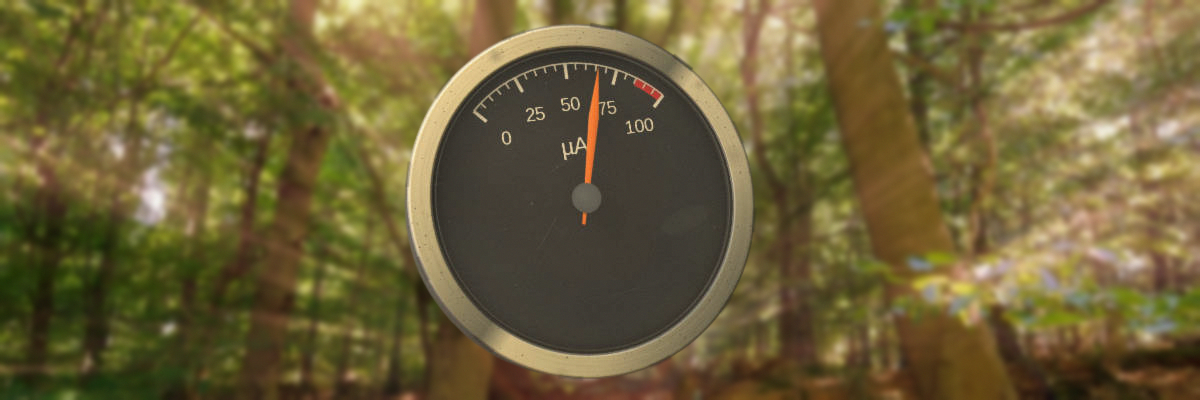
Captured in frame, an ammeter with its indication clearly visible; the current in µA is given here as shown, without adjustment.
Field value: 65 µA
